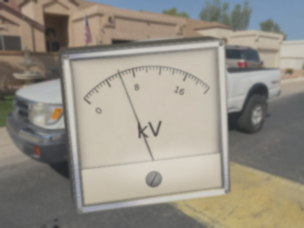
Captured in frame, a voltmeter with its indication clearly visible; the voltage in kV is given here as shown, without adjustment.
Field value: 6 kV
